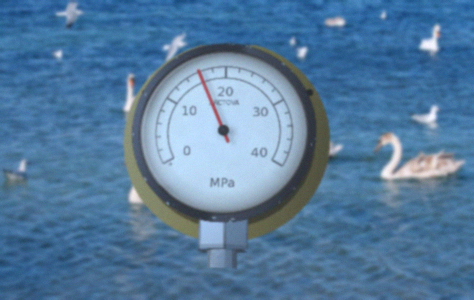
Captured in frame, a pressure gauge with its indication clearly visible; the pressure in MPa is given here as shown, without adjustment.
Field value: 16 MPa
